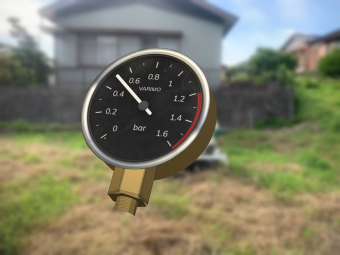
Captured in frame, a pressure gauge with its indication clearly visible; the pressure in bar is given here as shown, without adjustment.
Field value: 0.5 bar
